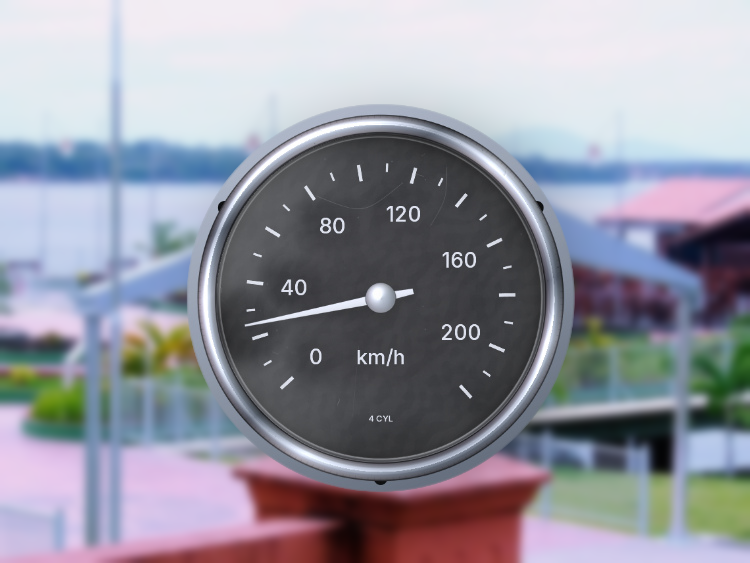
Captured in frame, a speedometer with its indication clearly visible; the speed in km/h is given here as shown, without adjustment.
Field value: 25 km/h
